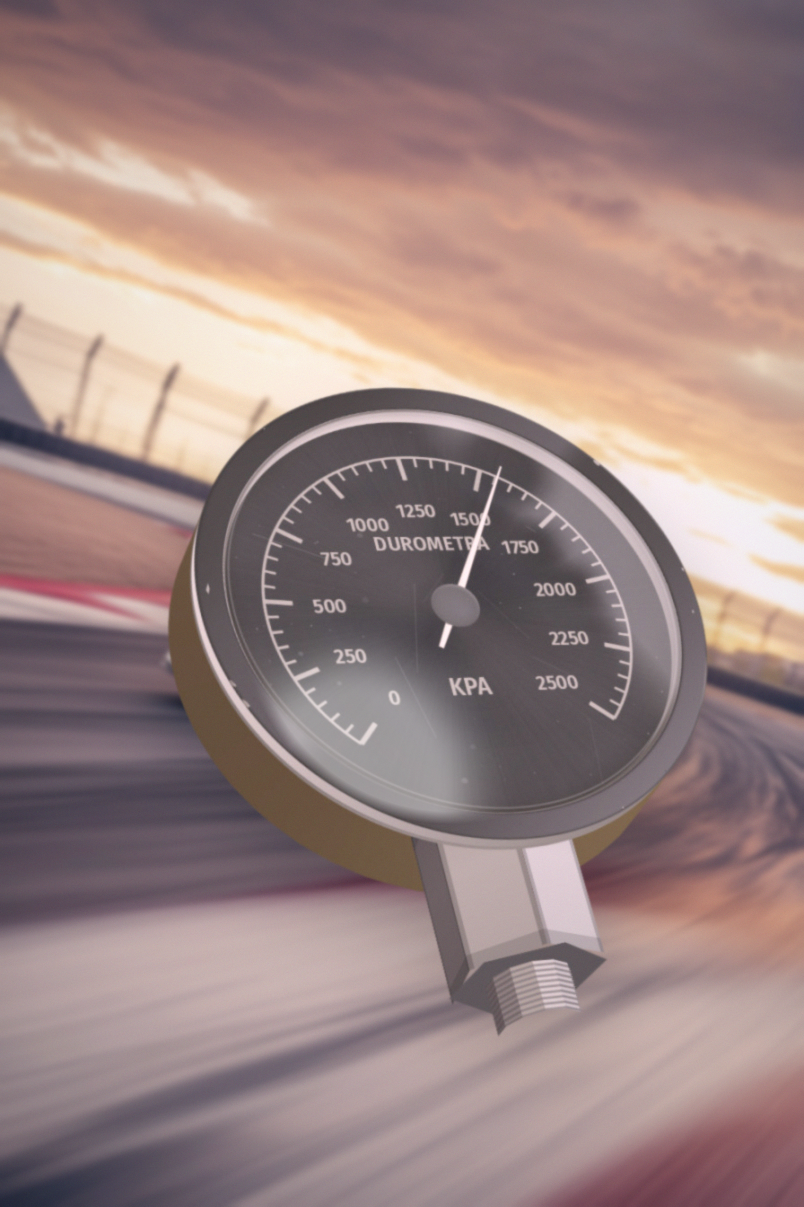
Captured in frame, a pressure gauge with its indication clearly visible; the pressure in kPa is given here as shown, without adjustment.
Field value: 1550 kPa
